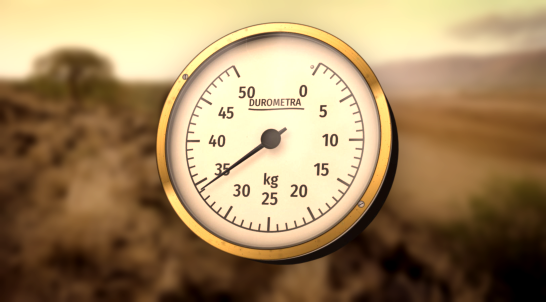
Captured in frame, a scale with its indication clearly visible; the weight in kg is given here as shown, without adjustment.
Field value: 34 kg
